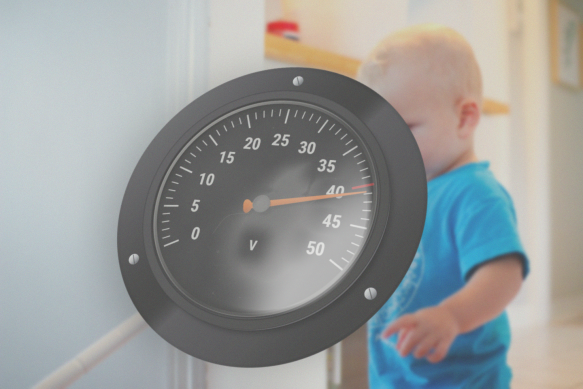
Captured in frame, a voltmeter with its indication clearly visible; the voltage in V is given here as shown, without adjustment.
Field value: 41 V
